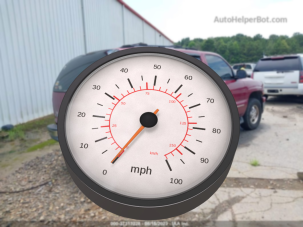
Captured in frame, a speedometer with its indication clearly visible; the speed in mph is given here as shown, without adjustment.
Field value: 0 mph
